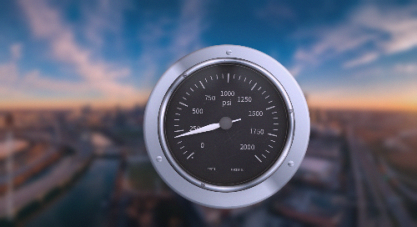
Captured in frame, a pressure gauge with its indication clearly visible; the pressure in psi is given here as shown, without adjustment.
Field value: 200 psi
